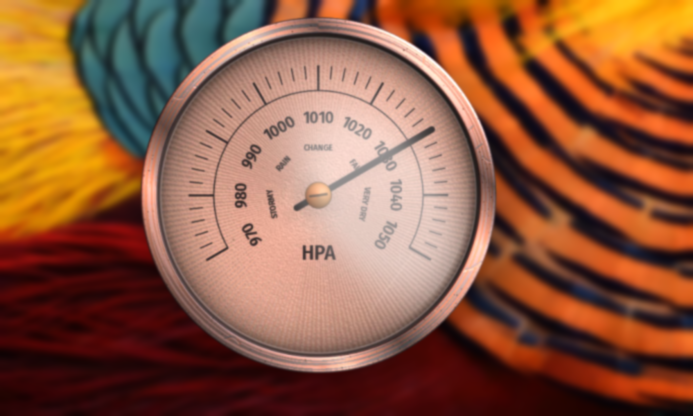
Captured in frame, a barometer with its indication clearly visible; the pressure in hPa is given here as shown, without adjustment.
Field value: 1030 hPa
